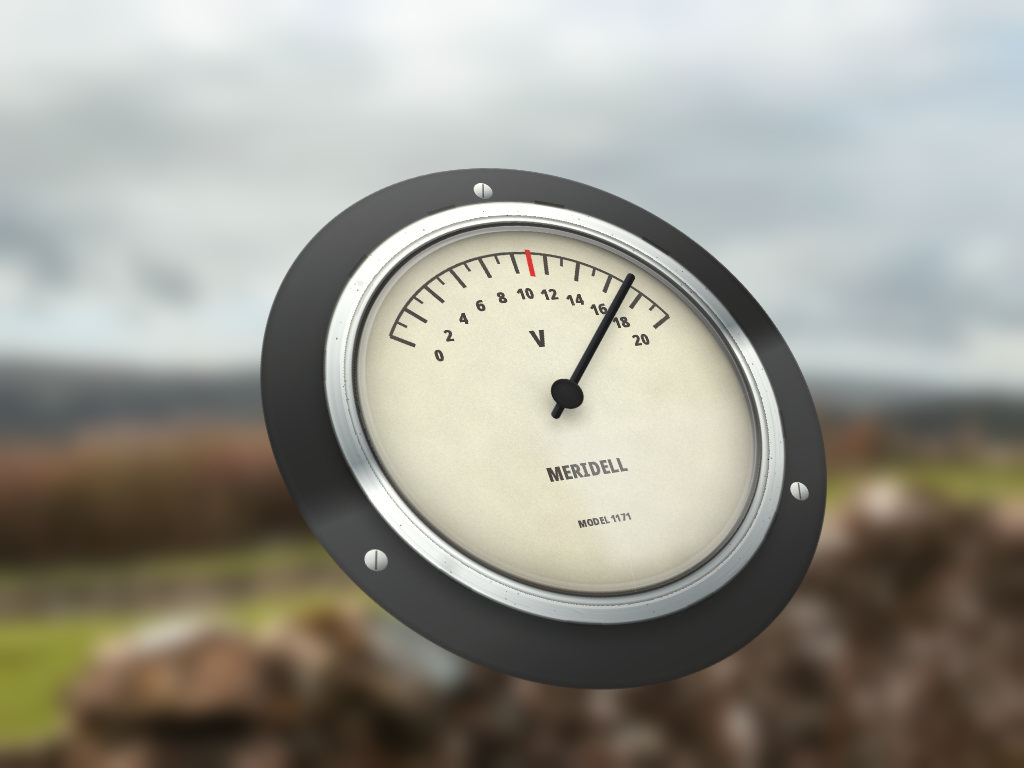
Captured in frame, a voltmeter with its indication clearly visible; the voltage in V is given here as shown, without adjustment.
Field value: 17 V
